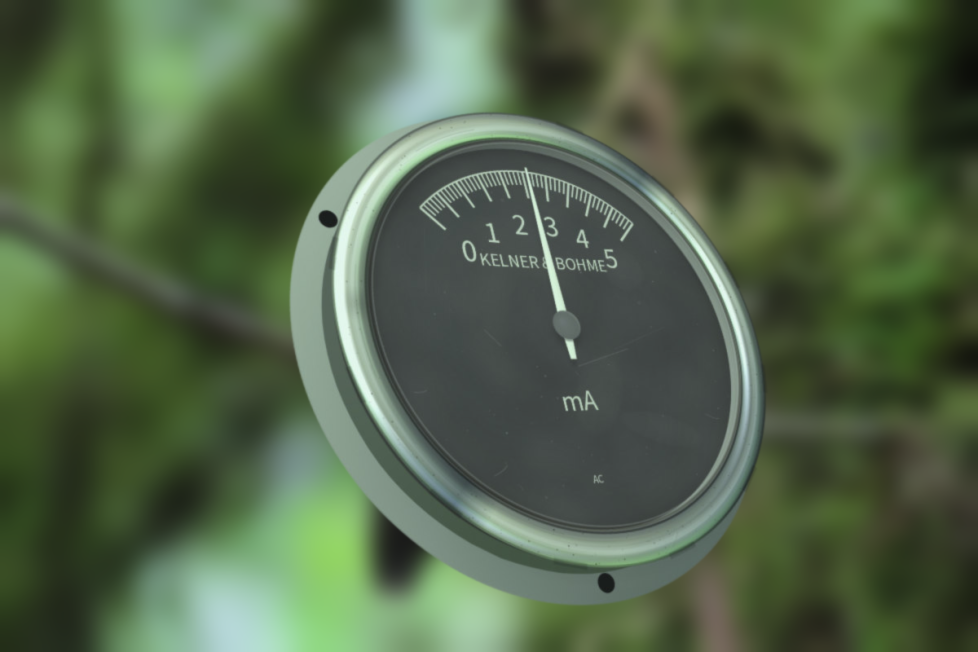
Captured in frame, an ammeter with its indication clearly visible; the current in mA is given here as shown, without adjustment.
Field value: 2.5 mA
